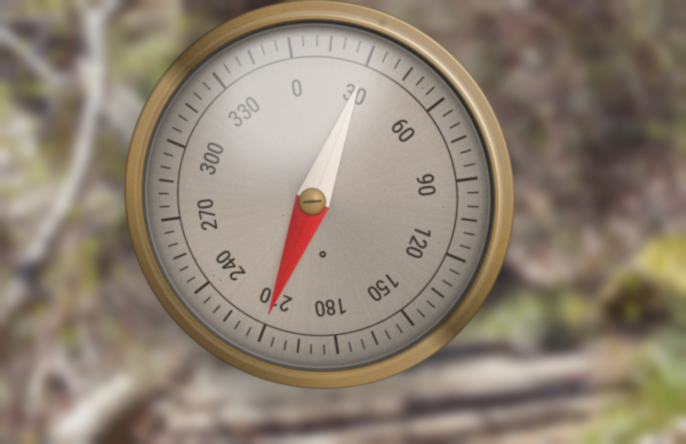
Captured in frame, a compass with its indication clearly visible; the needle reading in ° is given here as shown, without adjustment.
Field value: 210 °
